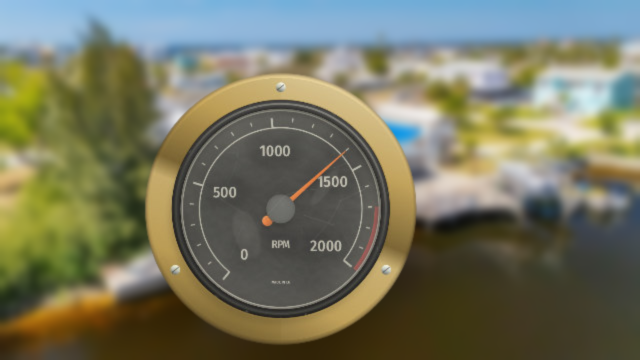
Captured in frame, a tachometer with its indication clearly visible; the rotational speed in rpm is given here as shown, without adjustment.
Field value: 1400 rpm
